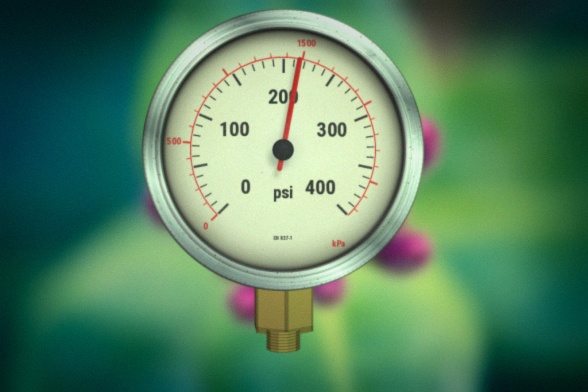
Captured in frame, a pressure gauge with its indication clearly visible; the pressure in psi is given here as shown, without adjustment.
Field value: 215 psi
